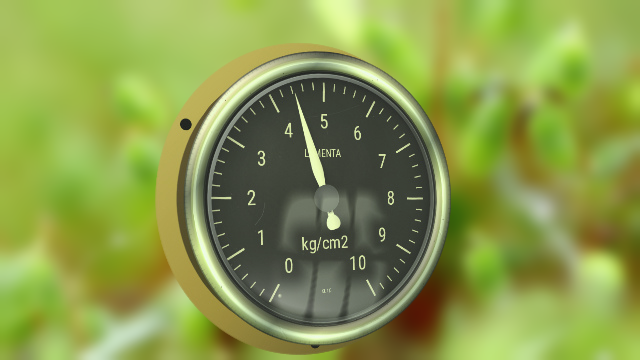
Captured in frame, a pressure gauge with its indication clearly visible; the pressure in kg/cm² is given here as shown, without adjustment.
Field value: 4.4 kg/cm²
